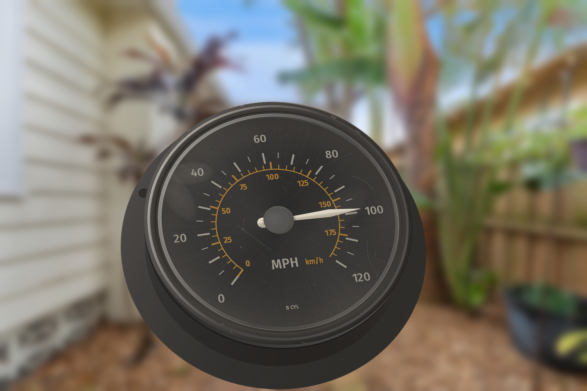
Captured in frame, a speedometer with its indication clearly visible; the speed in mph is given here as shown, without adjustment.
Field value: 100 mph
